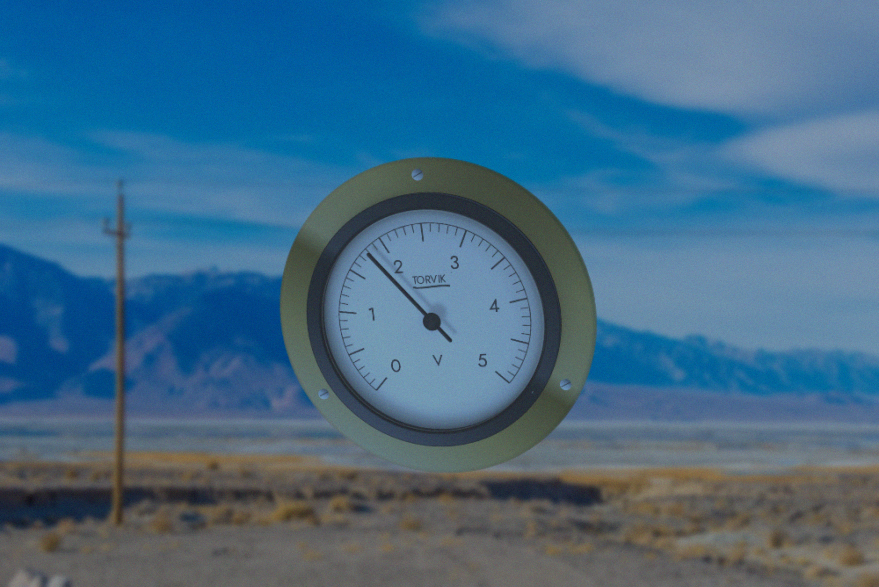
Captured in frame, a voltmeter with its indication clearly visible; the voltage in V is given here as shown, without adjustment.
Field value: 1.8 V
